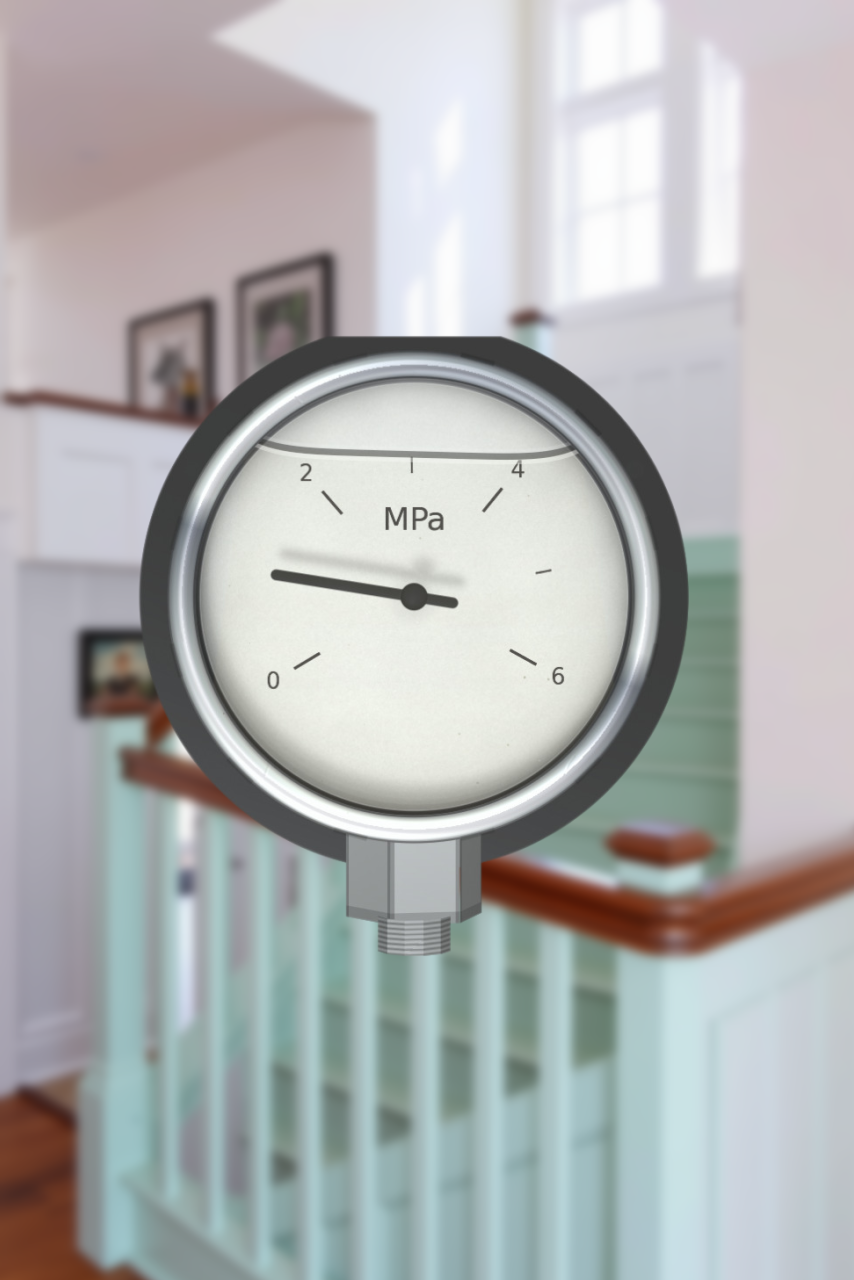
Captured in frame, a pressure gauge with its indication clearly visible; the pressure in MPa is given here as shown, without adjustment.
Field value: 1 MPa
